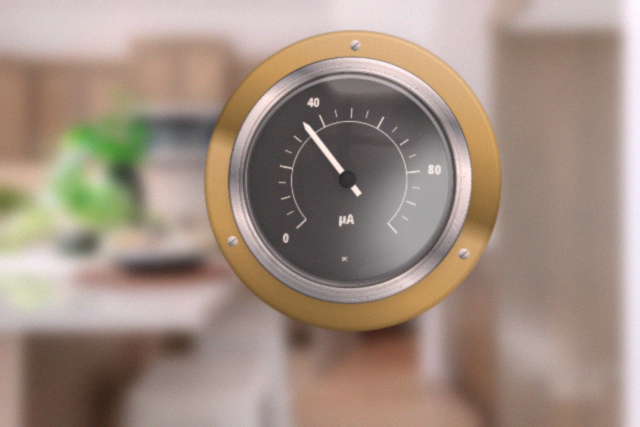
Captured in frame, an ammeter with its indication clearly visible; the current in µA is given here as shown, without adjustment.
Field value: 35 µA
